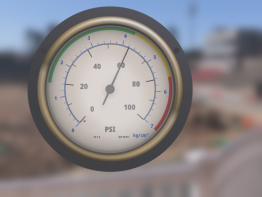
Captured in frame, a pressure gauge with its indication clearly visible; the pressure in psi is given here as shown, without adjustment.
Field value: 60 psi
